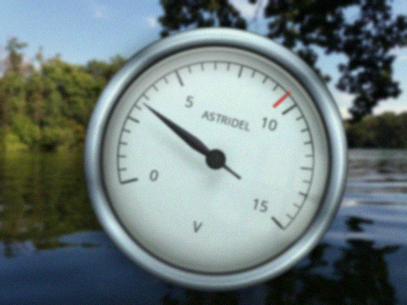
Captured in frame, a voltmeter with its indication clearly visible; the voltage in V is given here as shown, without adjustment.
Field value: 3.25 V
